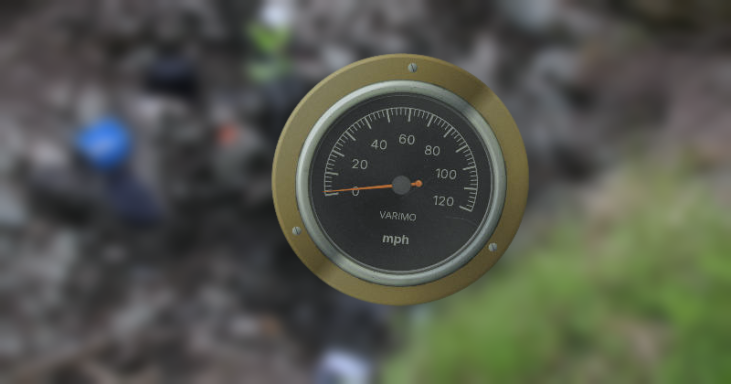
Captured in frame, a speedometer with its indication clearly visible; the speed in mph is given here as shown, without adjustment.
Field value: 2 mph
